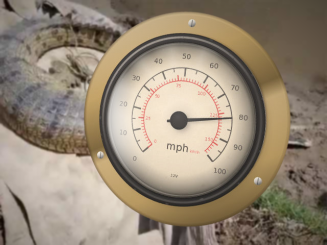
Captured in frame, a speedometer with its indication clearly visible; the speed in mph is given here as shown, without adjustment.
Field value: 80 mph
